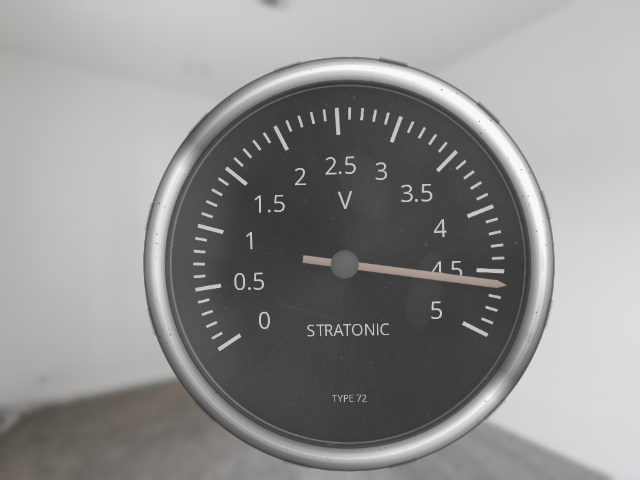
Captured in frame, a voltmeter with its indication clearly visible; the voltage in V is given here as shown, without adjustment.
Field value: 4.6 V
